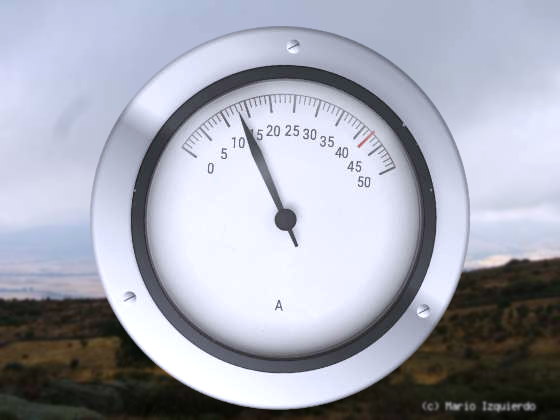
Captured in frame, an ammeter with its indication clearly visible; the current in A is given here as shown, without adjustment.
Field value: 13 A
